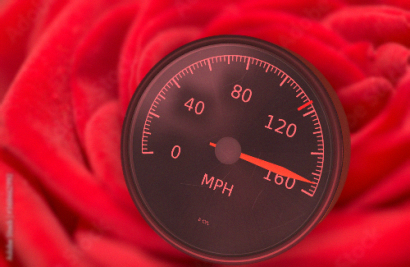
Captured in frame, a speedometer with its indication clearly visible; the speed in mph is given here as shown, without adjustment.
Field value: 154 mph
